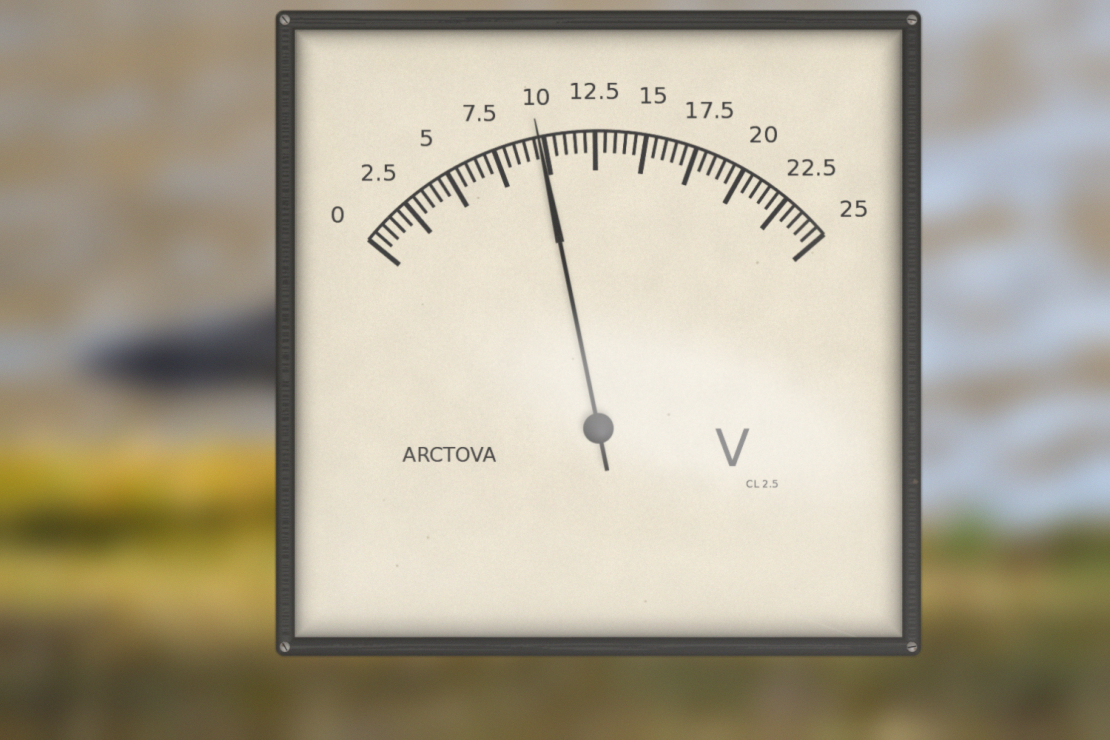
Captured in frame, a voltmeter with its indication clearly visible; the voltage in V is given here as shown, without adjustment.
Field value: 9.75 V
